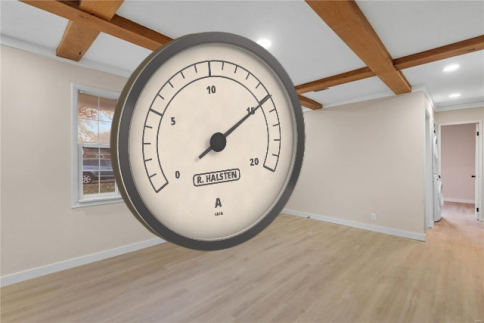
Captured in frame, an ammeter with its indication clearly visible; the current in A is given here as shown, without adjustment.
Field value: 15 A
